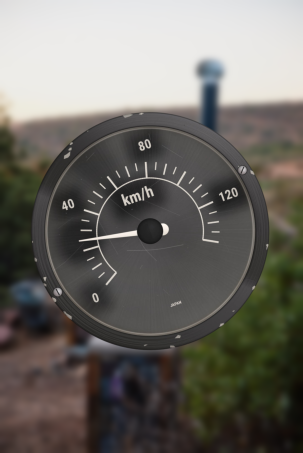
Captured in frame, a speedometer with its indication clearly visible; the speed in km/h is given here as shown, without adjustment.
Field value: 25 km/h
